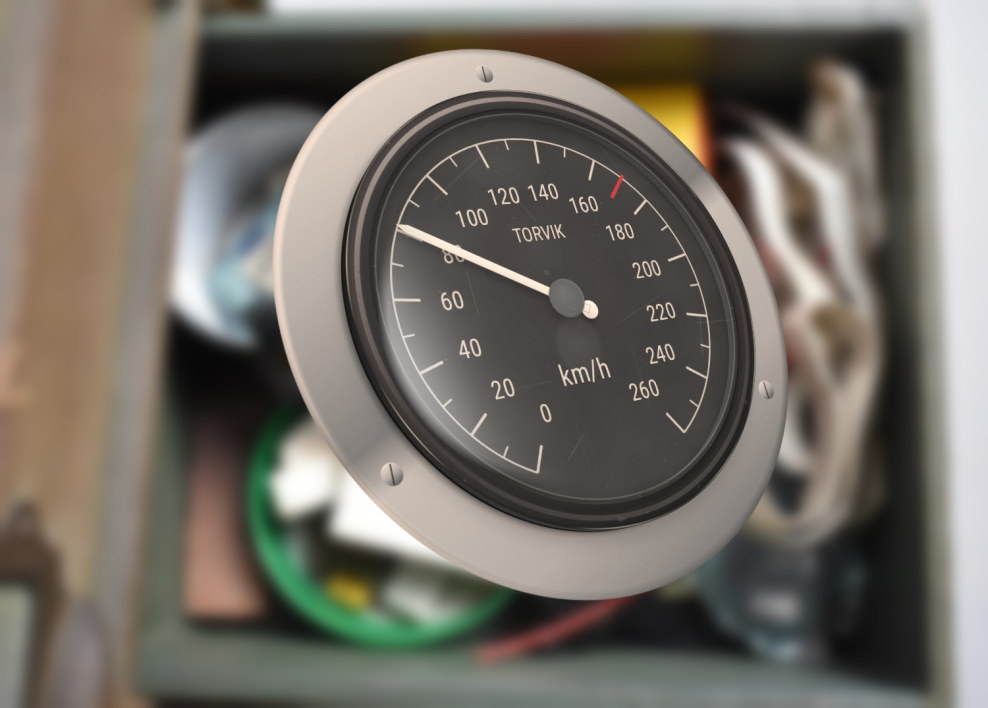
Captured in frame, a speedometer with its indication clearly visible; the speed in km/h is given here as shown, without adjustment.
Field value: 80 km/h
